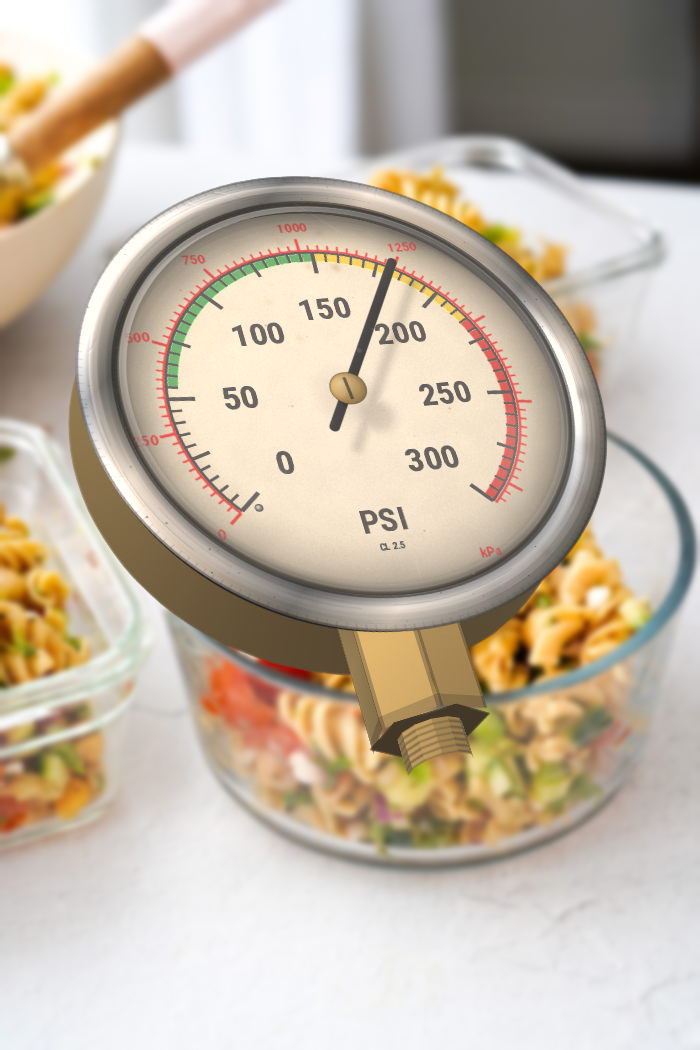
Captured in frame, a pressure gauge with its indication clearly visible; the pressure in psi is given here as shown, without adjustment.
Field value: 180 psi
